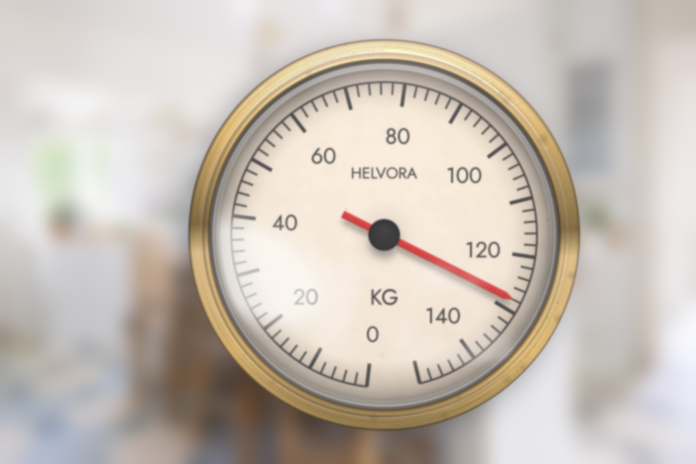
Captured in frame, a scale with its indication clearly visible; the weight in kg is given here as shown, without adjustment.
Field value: 128 kg
